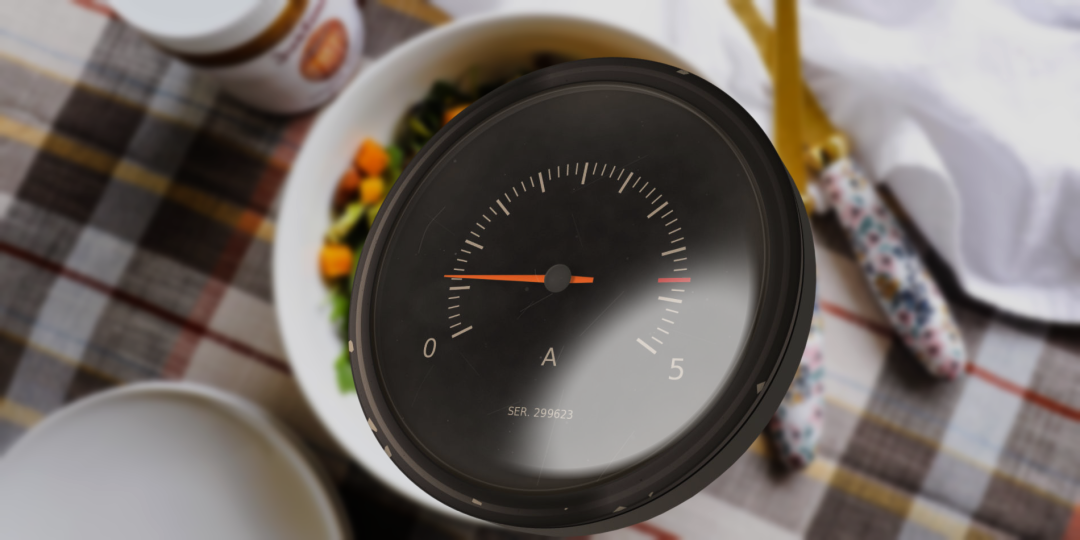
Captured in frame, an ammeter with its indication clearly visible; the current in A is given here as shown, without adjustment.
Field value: 0.6 A
